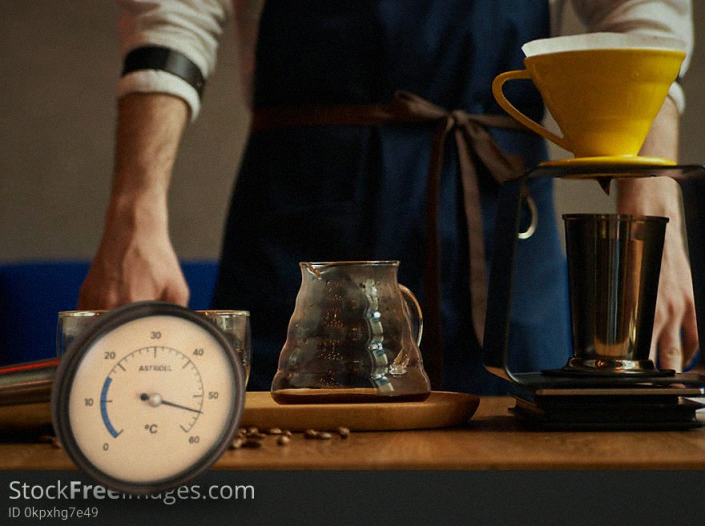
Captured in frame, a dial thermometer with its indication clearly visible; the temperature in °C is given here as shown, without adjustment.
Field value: 54 °C
